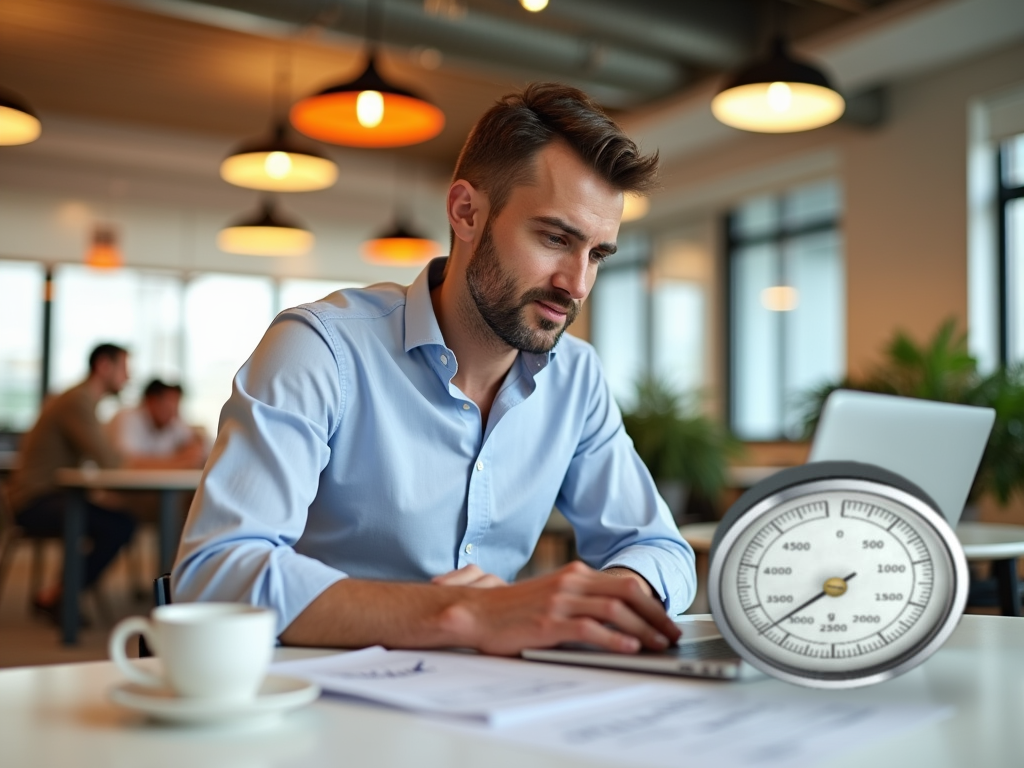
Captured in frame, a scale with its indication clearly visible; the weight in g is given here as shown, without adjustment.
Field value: 3250 g
